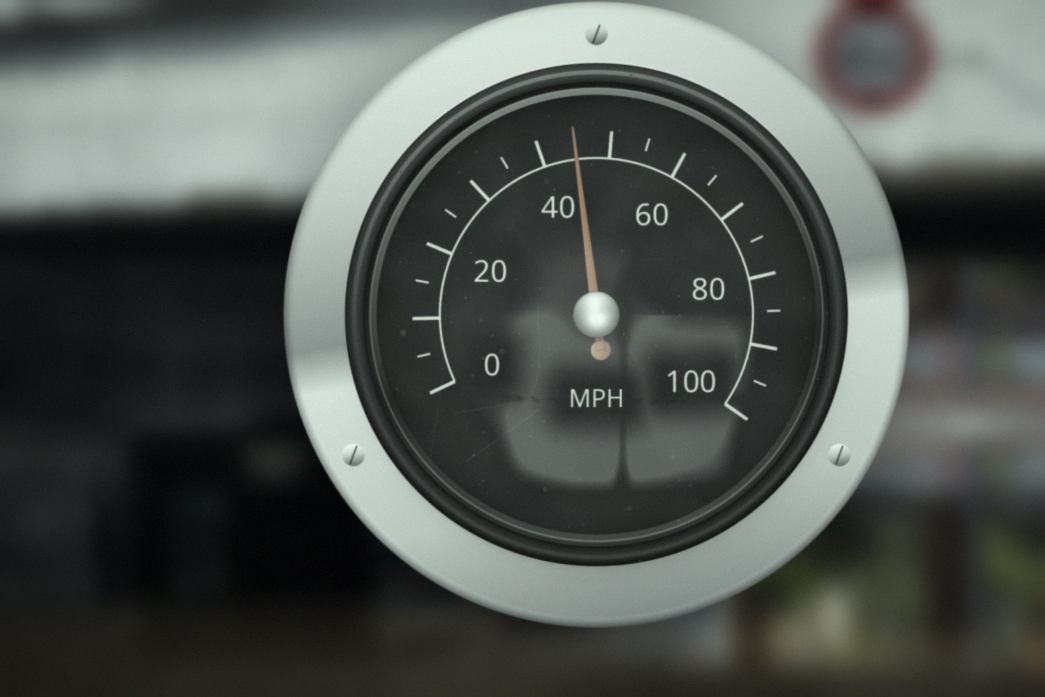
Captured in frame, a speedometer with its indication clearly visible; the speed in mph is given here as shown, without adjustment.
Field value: 45 mph
